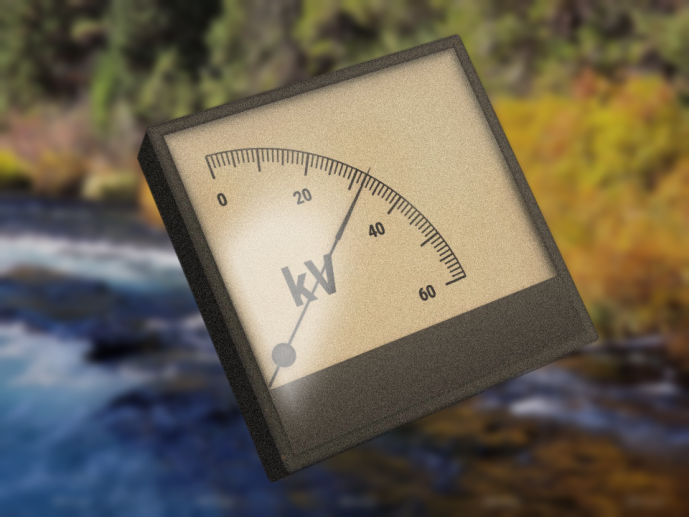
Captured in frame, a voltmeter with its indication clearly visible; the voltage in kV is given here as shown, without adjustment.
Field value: 32 kV
